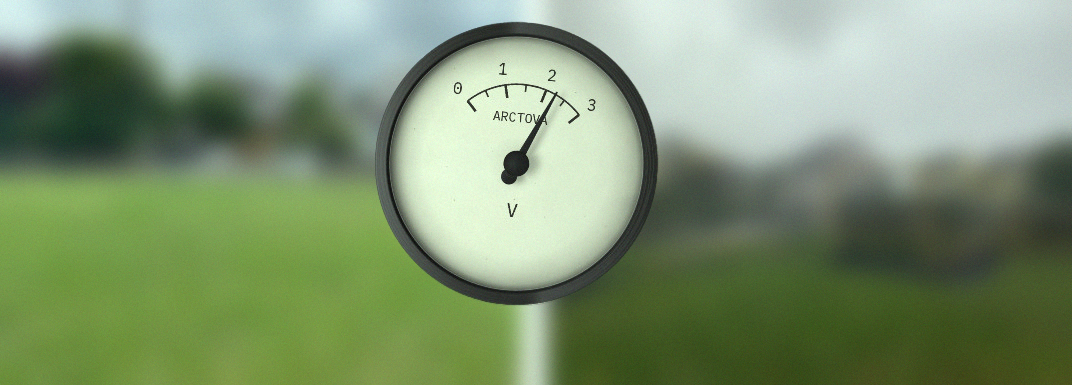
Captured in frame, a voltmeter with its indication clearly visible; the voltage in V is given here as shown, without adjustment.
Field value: 2.25 V
